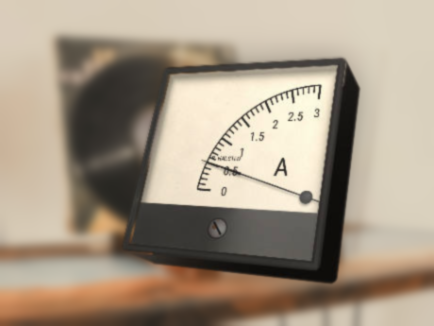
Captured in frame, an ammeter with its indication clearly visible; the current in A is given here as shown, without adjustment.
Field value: 0.5 A
